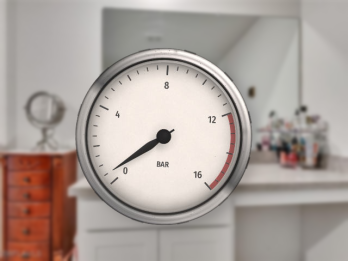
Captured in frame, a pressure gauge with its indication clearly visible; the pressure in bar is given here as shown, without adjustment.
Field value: 0.5 bar
